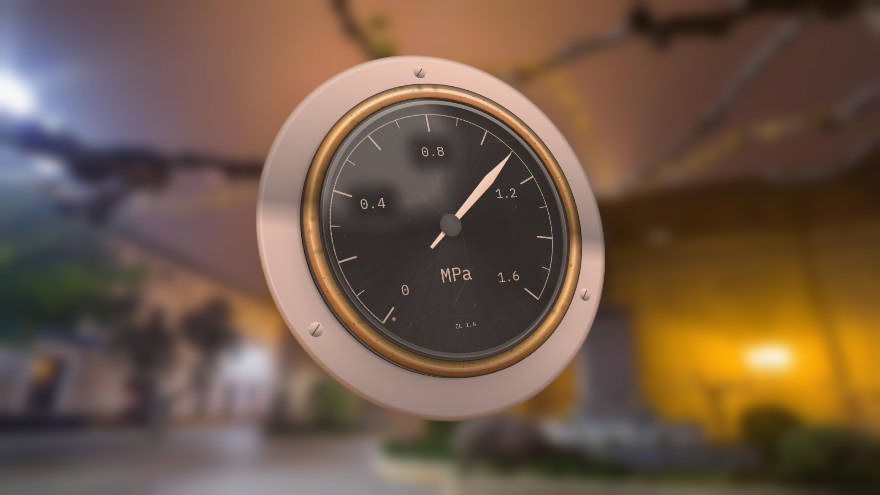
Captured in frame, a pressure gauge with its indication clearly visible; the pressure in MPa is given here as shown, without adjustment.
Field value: 1.1 MPa
